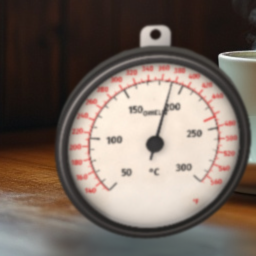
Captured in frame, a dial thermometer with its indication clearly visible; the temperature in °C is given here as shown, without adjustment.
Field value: 190 °C
